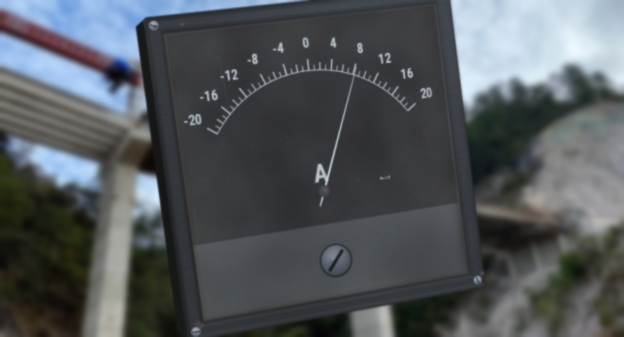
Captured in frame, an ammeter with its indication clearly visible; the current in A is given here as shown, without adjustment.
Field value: 8 A
